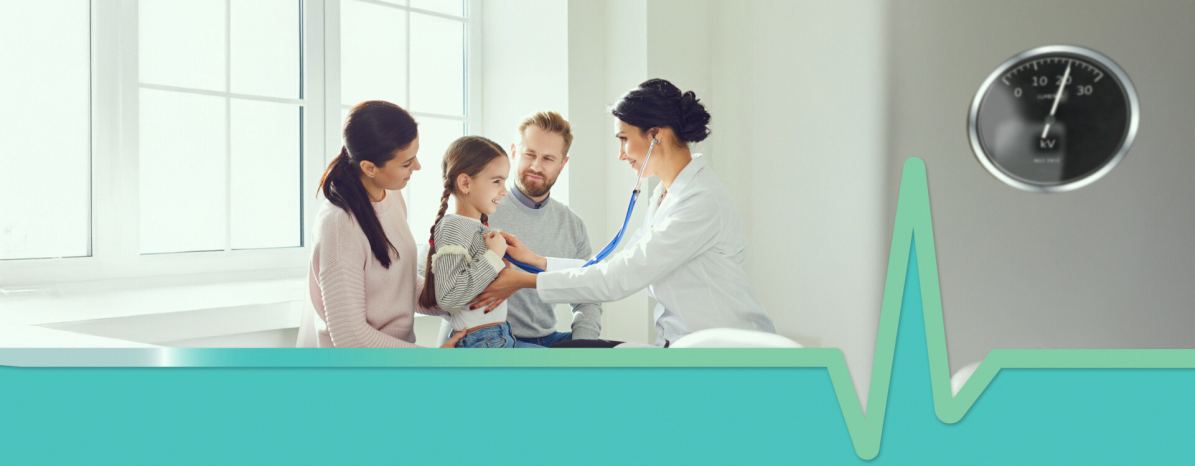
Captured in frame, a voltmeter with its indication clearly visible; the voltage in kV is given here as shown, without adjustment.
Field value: 20 kV
